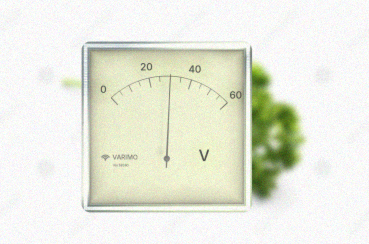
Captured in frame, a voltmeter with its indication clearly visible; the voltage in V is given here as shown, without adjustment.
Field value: 30 V
